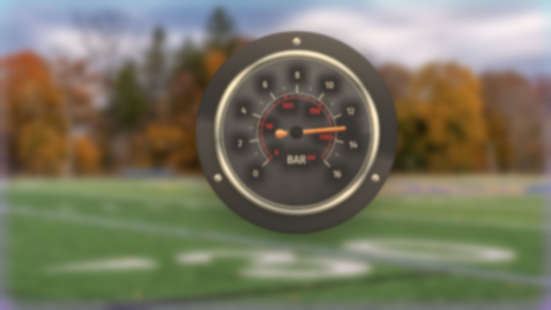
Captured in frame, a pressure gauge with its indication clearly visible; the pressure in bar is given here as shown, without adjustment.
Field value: 13 bar
